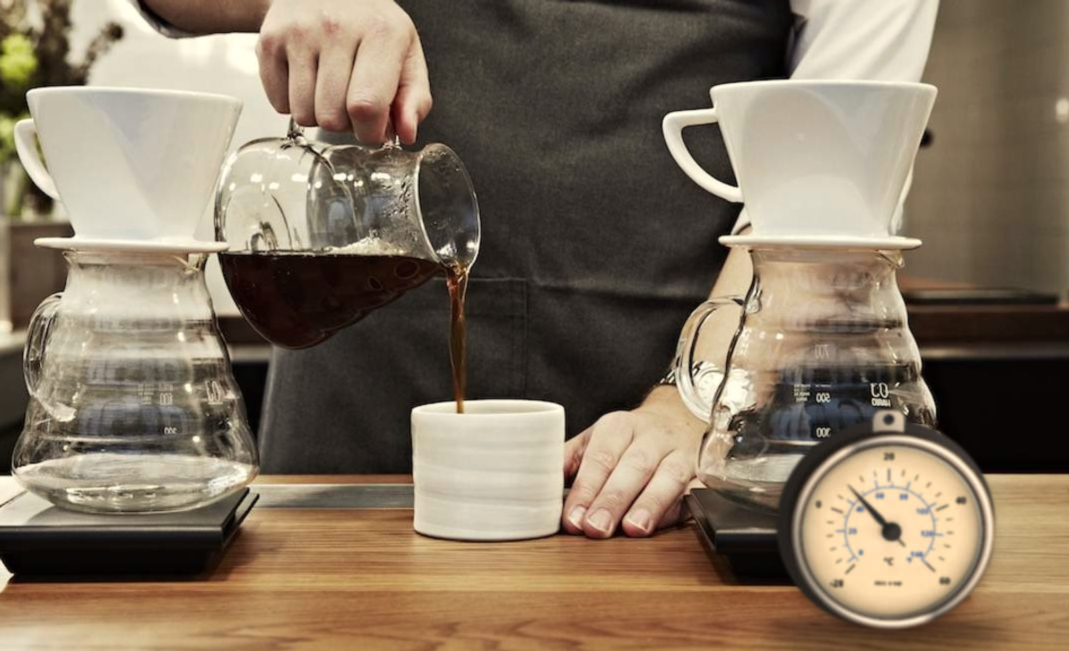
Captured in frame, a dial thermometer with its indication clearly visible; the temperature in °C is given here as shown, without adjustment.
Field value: 8 °C
